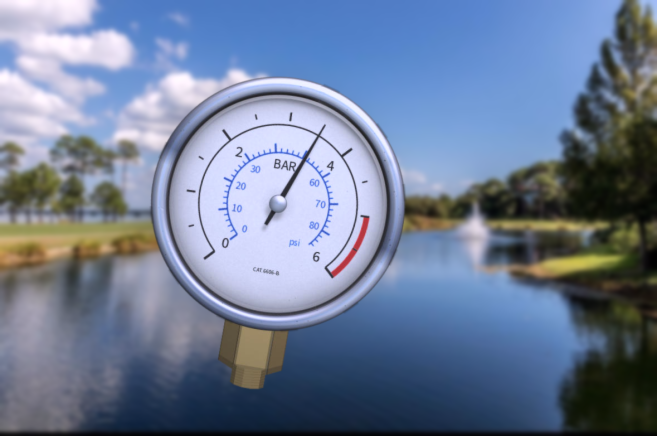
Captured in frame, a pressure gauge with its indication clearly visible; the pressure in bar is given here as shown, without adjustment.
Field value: 3.5 bar
